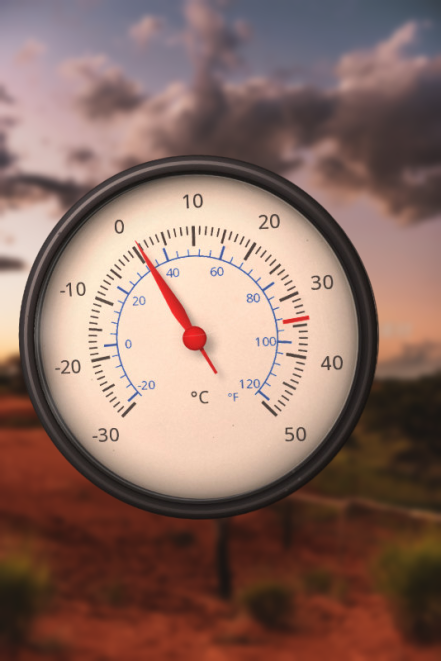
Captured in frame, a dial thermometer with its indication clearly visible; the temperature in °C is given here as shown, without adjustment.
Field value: 1 °C
